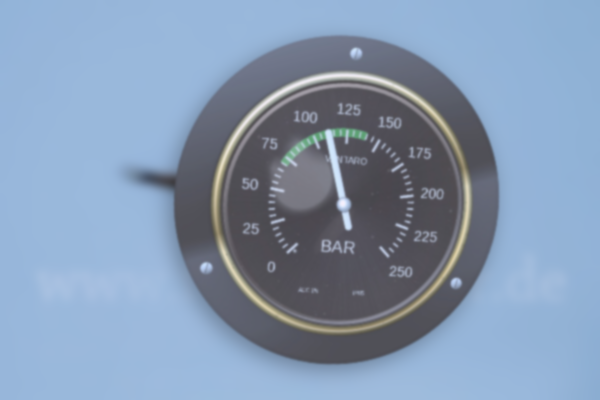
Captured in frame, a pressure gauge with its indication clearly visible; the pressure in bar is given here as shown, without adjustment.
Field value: 110 bar
